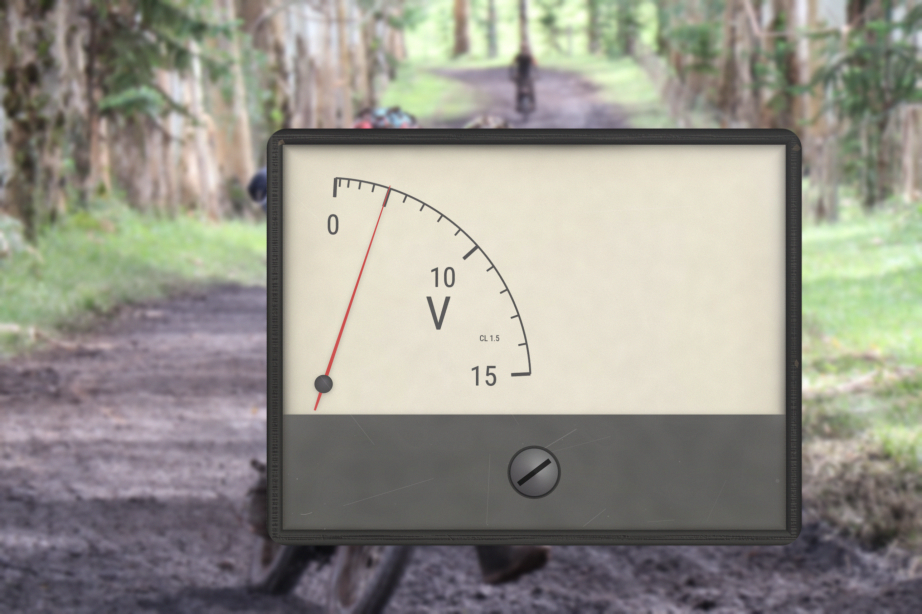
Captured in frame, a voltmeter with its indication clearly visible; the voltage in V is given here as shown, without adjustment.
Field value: 5 V
